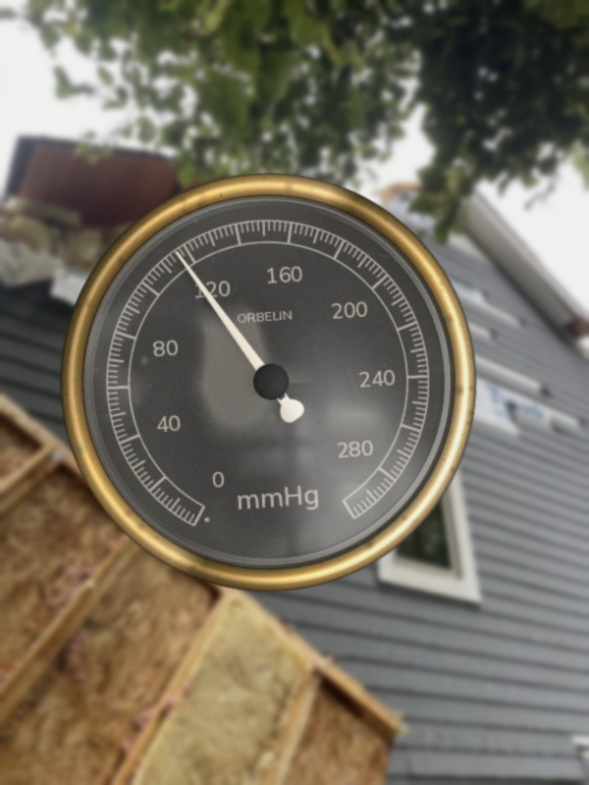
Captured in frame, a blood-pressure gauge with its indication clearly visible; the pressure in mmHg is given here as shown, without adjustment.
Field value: 116 mmHg
